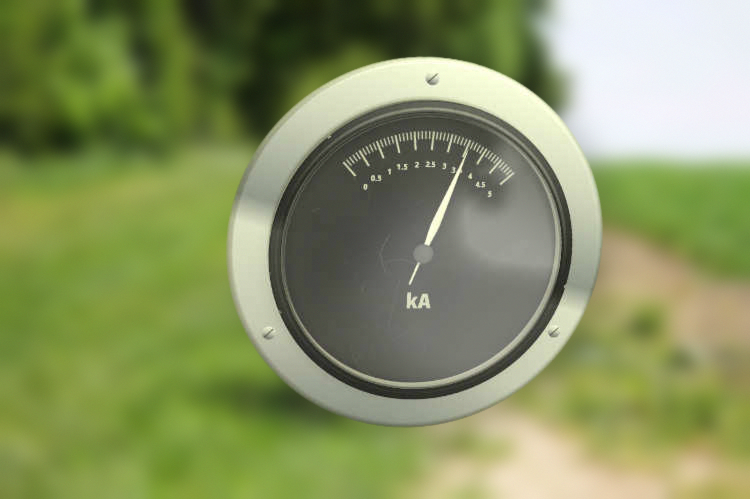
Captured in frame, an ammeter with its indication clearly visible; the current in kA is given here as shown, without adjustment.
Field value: 3.5 kA
